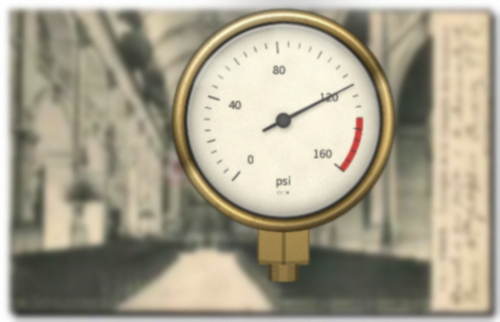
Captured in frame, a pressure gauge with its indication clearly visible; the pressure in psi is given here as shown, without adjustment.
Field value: 120 psi
